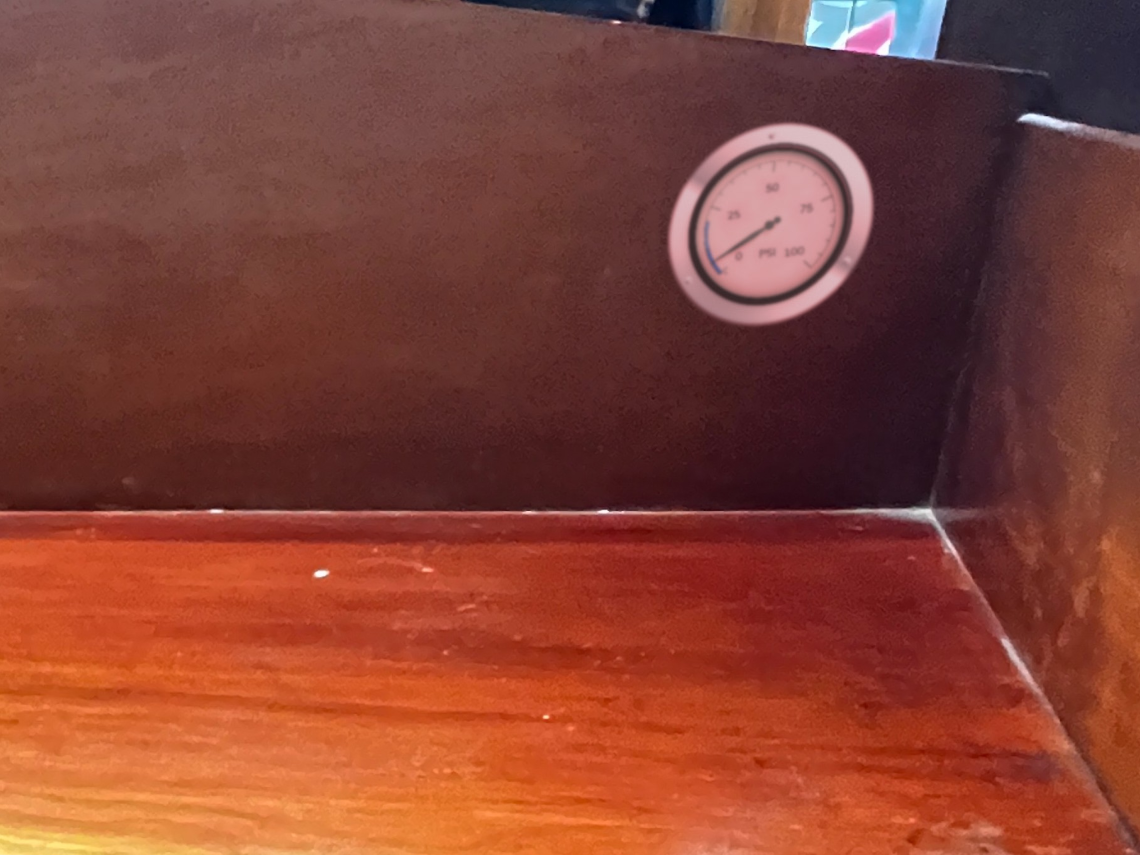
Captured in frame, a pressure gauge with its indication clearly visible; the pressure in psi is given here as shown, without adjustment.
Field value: 5 psi
